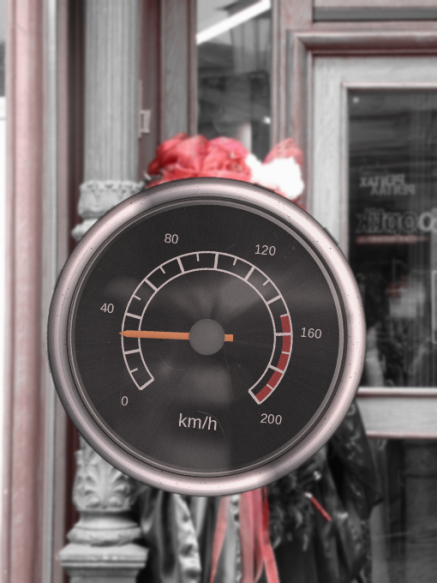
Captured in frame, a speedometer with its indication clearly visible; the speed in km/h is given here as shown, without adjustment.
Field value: 30 km/h
